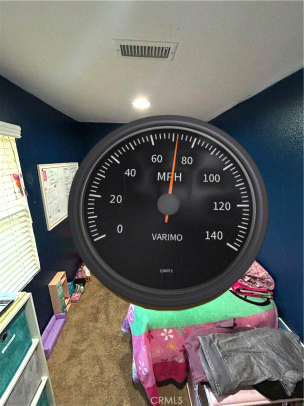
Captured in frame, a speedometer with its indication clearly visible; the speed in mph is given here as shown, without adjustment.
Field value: 72 mph
